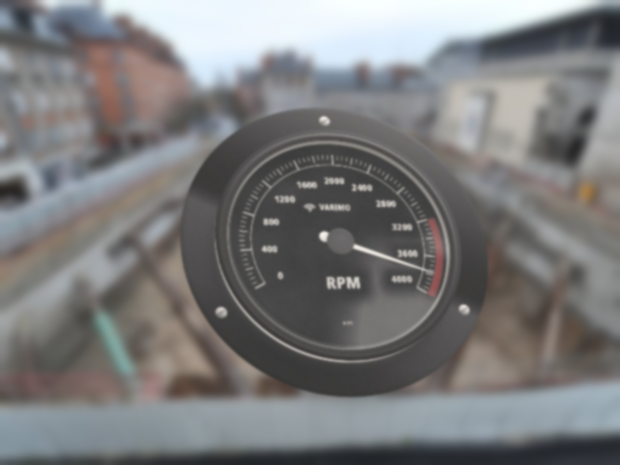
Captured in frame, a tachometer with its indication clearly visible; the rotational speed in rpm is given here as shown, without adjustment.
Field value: 3800 rpm
